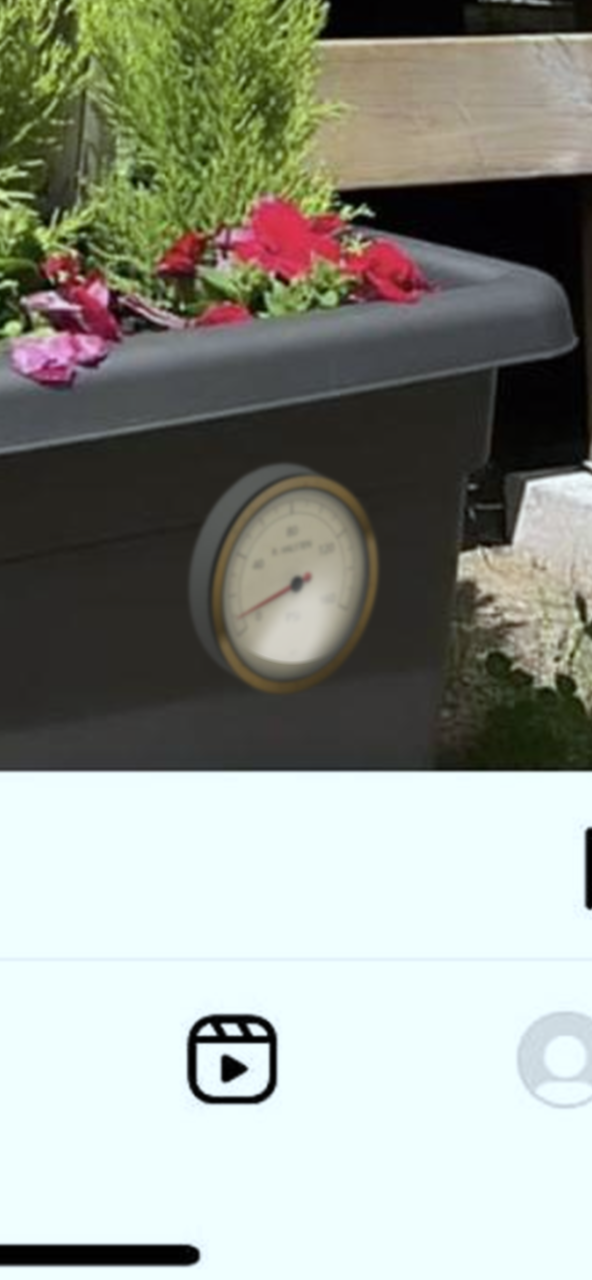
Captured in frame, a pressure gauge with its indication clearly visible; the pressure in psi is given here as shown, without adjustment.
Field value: 10 psi
